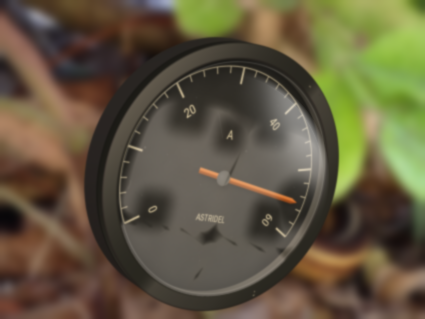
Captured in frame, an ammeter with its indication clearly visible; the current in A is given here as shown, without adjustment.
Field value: 55 A
